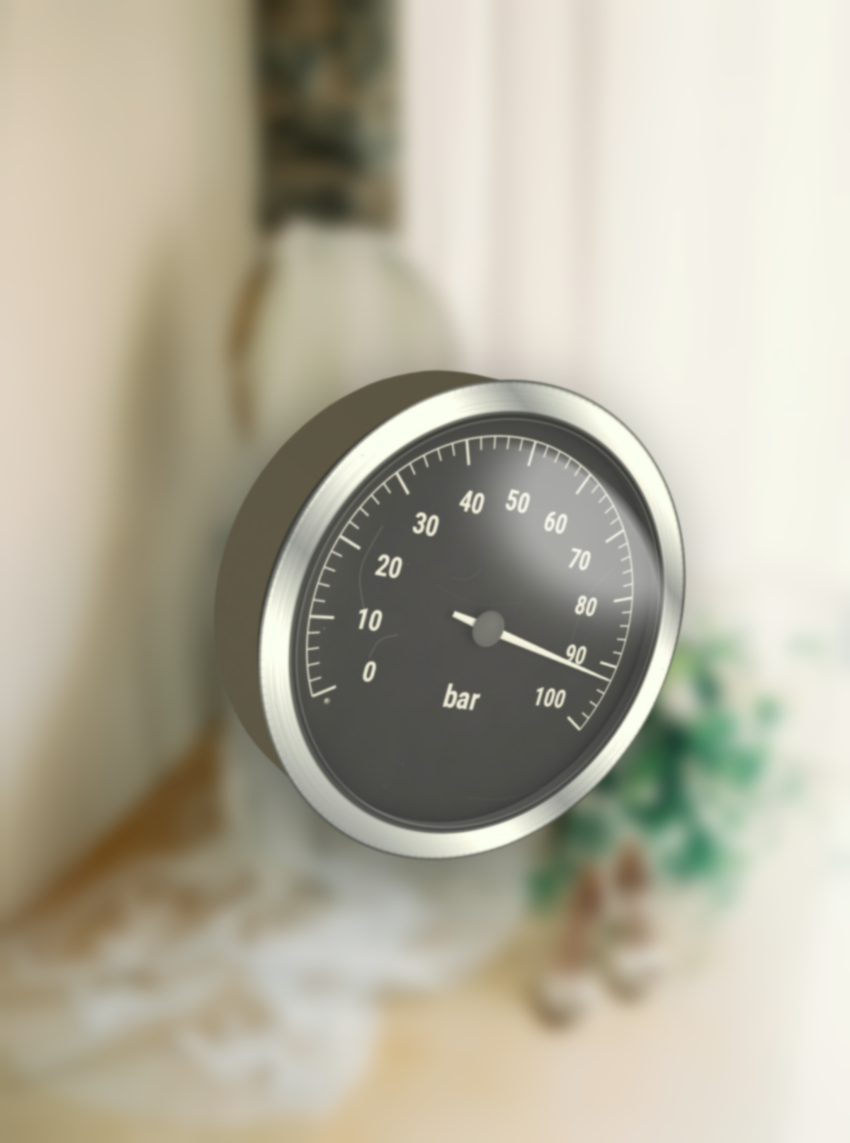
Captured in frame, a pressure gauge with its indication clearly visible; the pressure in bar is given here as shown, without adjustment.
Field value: 92 bar
